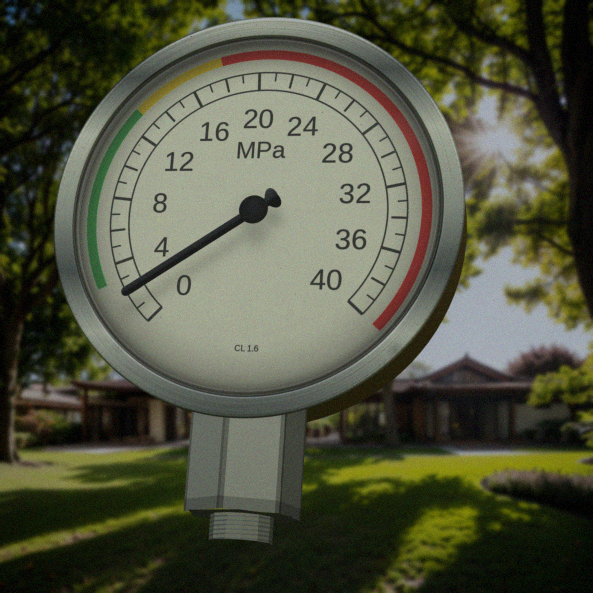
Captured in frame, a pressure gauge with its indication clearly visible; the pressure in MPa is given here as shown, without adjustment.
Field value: 2 MPa
